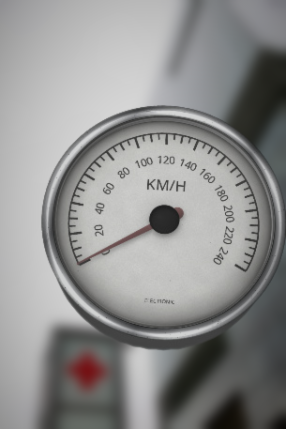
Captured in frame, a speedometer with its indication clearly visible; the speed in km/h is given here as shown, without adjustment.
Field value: 0 km/h
